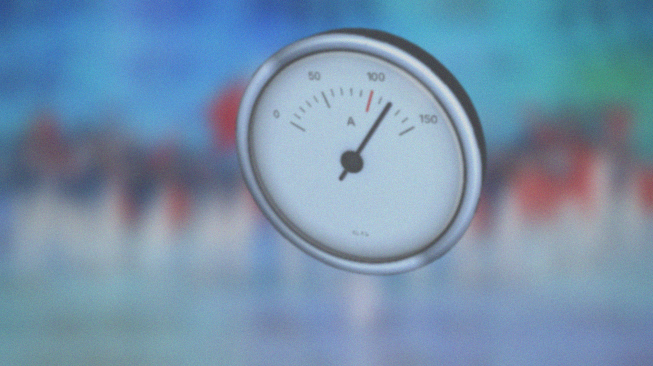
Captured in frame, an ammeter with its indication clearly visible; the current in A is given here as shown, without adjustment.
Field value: 120 A
